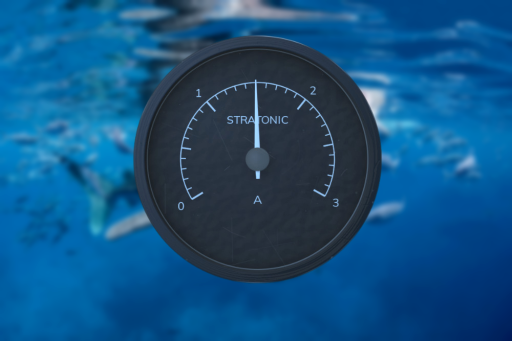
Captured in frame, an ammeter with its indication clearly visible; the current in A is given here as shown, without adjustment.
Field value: 1.5 A
